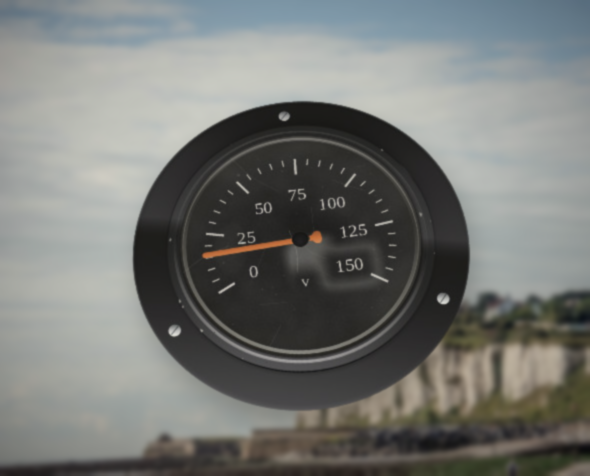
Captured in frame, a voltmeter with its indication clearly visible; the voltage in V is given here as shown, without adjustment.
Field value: 15 V
